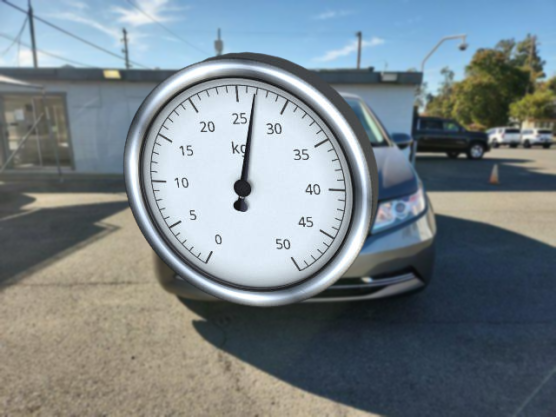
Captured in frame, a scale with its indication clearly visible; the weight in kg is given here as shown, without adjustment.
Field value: 27 kg
